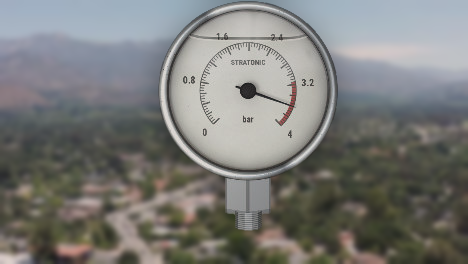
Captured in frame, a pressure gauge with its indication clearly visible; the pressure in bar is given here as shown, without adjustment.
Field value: 3.6 bar
